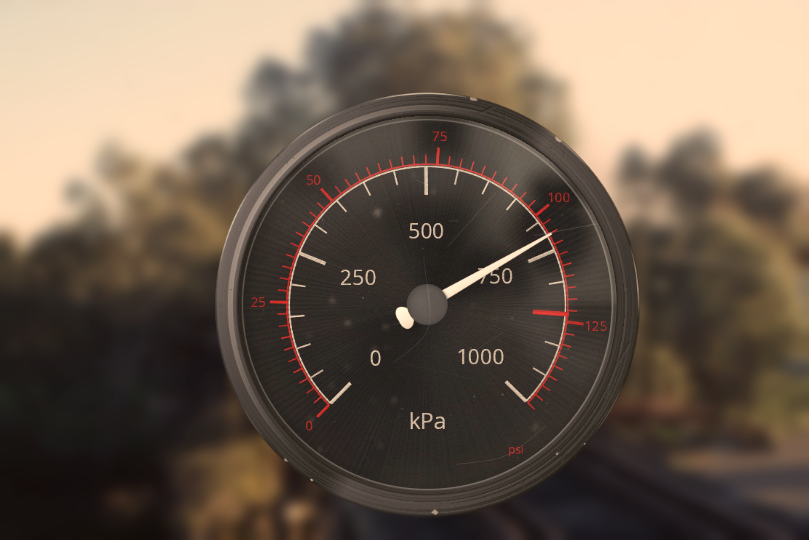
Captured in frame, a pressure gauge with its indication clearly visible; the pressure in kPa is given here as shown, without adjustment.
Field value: 725 kPa
